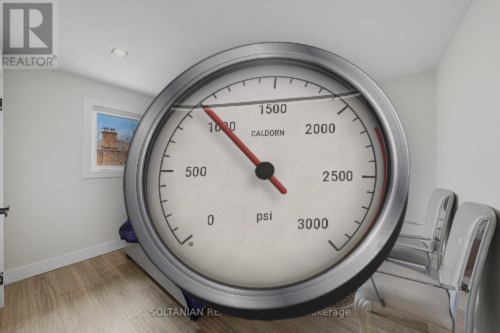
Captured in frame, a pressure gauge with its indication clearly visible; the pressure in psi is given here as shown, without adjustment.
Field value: 1000 psi
